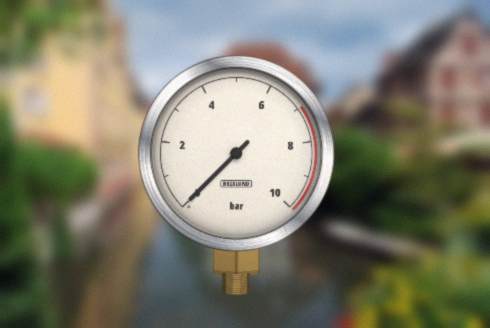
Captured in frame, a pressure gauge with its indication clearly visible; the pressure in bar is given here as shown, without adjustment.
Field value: 0 bar
